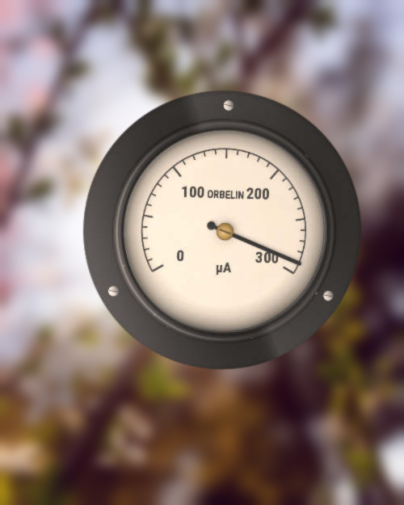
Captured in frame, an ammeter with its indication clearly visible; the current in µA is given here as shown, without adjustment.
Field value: 290 µA
